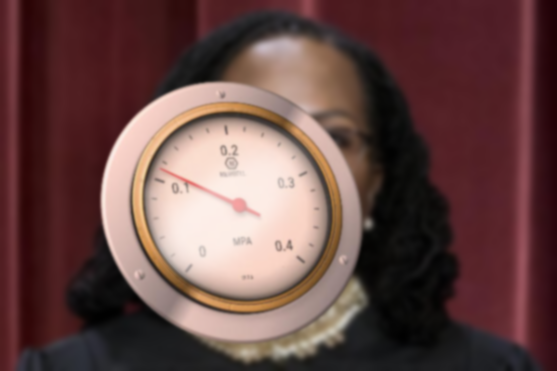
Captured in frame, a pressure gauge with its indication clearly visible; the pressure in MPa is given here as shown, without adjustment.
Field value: 0.11 MPa
